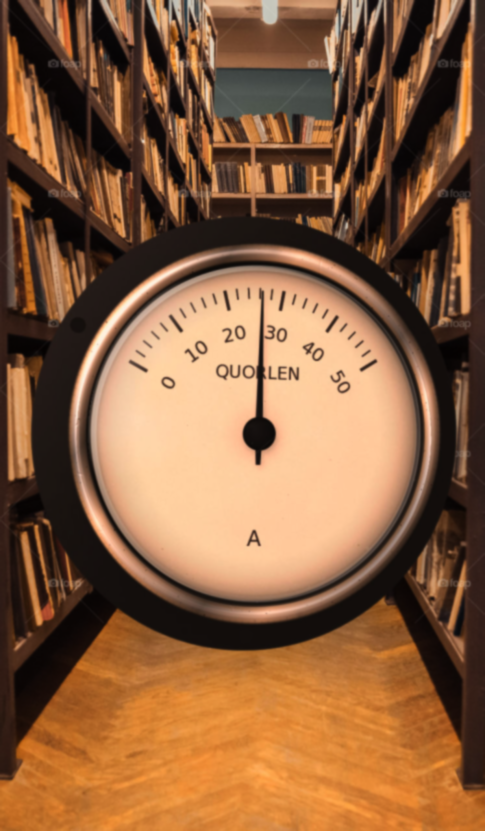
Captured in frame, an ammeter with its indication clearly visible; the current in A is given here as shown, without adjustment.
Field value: 26 A
